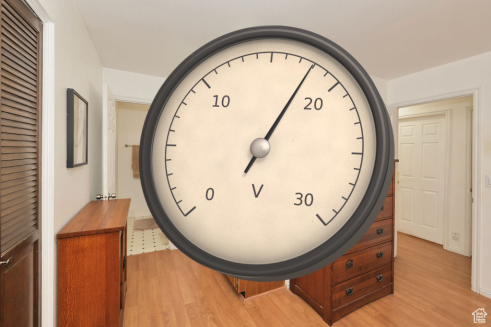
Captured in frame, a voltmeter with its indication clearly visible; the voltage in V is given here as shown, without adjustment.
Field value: 18 V
